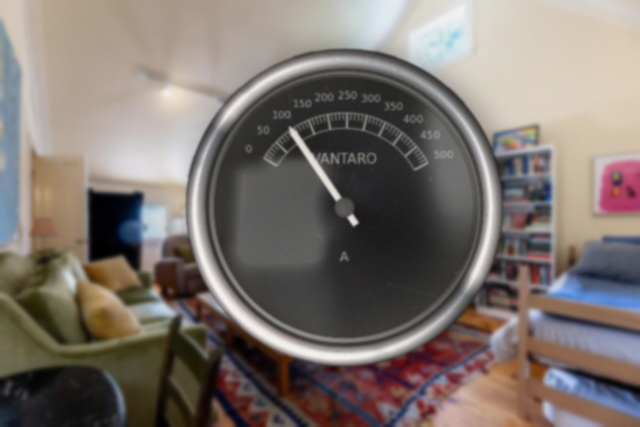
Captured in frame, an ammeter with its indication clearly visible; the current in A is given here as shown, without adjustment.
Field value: 100 A
